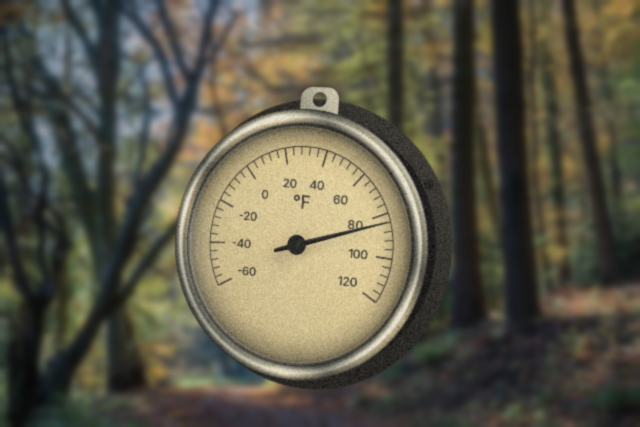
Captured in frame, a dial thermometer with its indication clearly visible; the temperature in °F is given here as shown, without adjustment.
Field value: 84 °F
